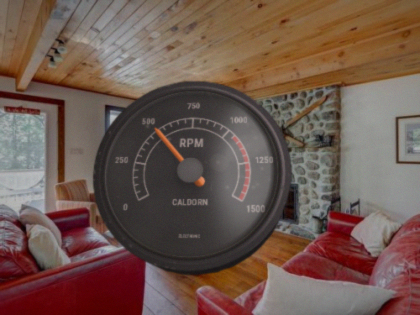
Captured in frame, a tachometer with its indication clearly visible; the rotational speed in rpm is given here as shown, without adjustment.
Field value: 500 rpm
